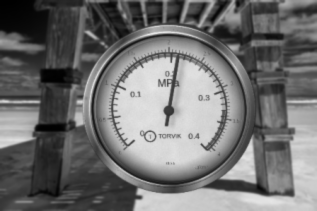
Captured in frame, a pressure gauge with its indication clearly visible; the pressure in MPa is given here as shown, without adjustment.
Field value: 0.21 MPa
